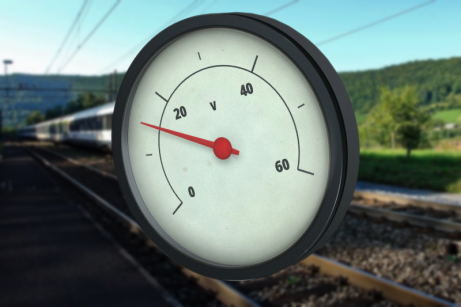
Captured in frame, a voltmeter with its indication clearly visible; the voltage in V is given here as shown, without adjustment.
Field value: 15 V
